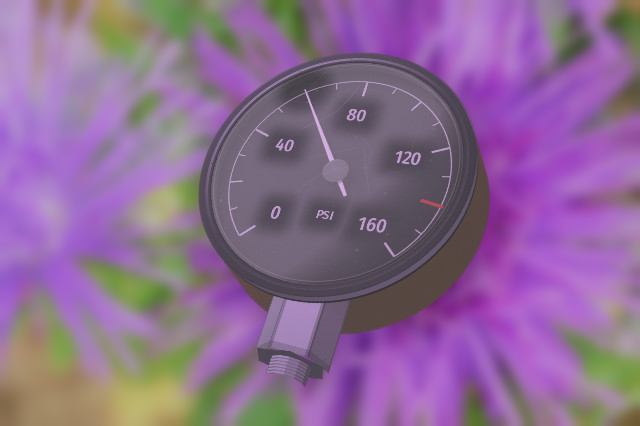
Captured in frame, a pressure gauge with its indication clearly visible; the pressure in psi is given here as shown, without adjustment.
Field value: 60 psi
